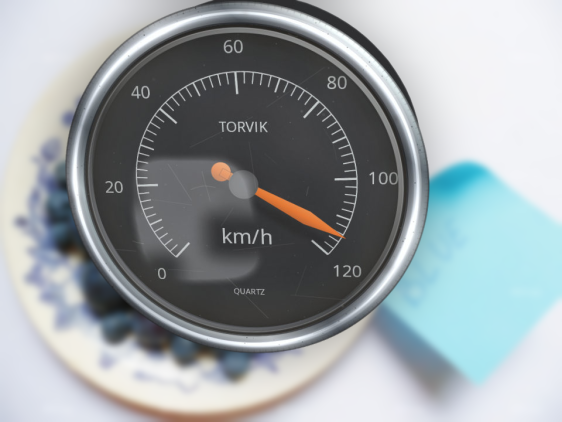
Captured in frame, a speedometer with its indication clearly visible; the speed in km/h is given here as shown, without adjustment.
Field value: 114 km/h
